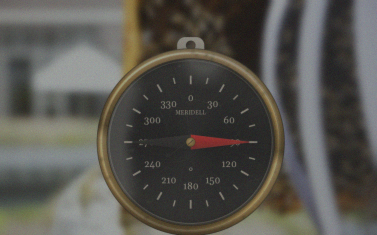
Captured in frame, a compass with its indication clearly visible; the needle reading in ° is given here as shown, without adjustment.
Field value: 90 °
